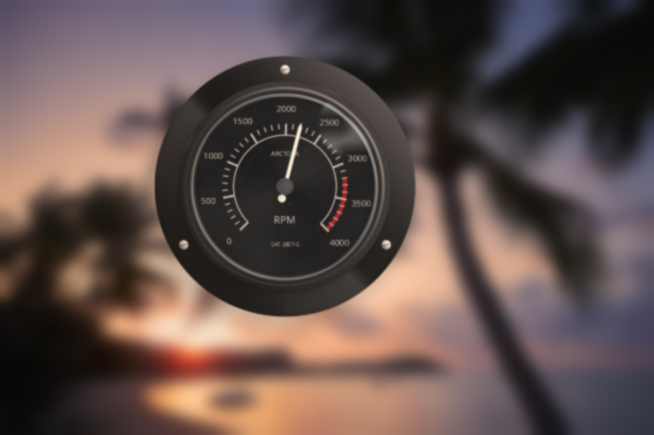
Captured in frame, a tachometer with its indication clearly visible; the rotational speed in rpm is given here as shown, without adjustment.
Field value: 2200 rpm
